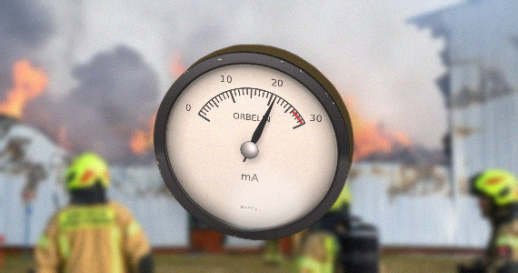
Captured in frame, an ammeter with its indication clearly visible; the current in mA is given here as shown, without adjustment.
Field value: 21 mA
